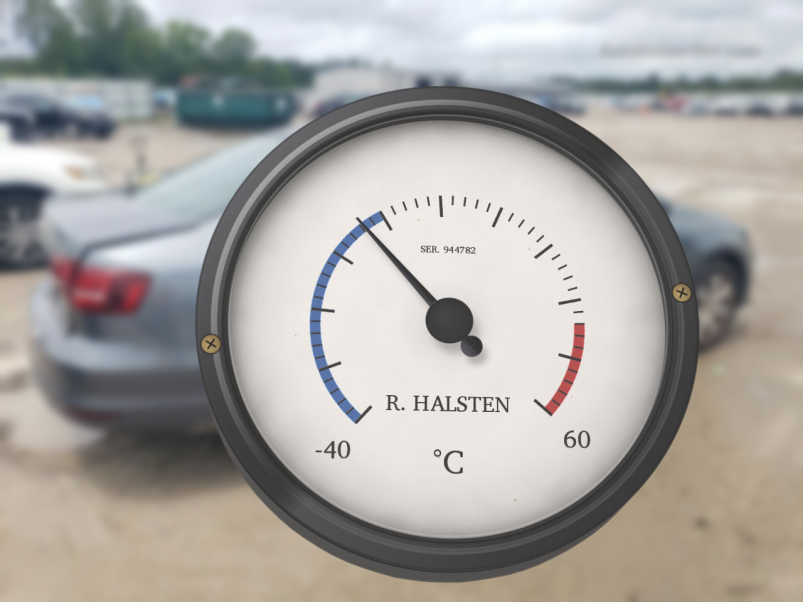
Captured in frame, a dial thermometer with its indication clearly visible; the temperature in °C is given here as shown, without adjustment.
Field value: -4 °C
